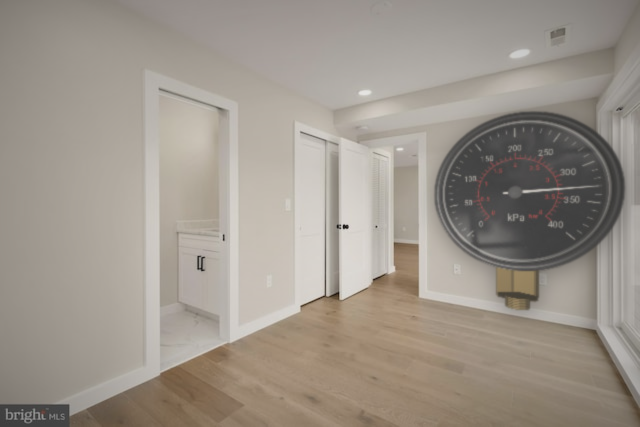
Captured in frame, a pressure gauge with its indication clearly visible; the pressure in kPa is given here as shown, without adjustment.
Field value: 330 kPa
